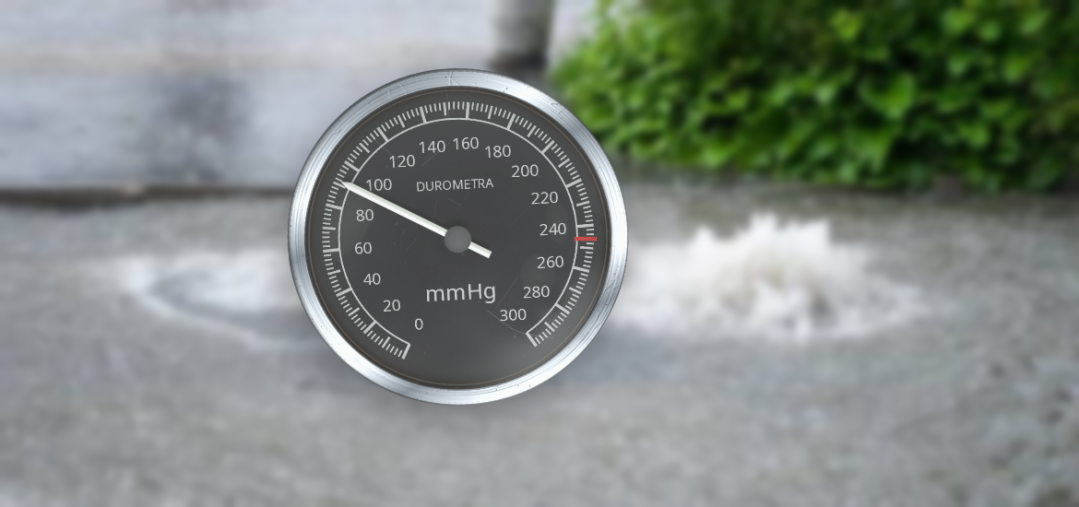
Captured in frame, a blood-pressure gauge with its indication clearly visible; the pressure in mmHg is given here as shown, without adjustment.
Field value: 92 mmHg
